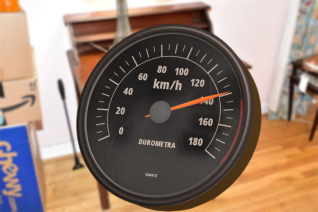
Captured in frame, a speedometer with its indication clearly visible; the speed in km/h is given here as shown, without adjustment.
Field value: 140 km/h
